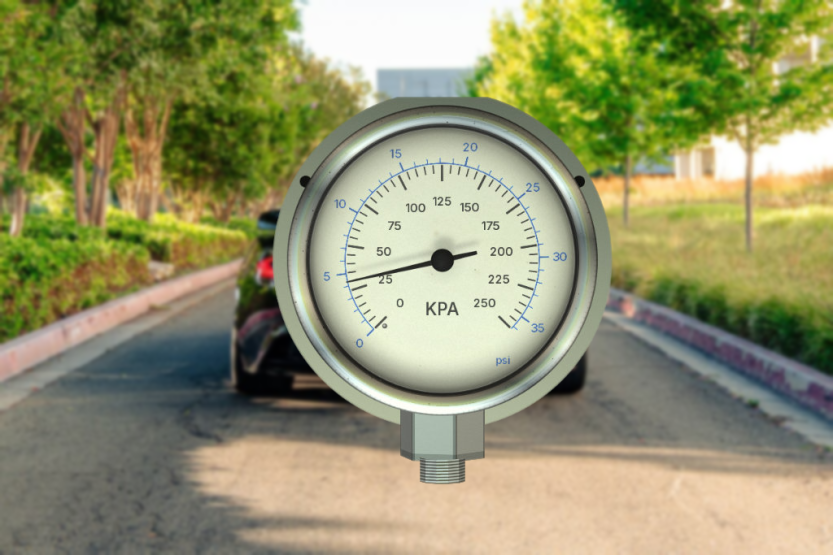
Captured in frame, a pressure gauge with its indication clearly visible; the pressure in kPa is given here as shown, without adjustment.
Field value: 30 kPa
